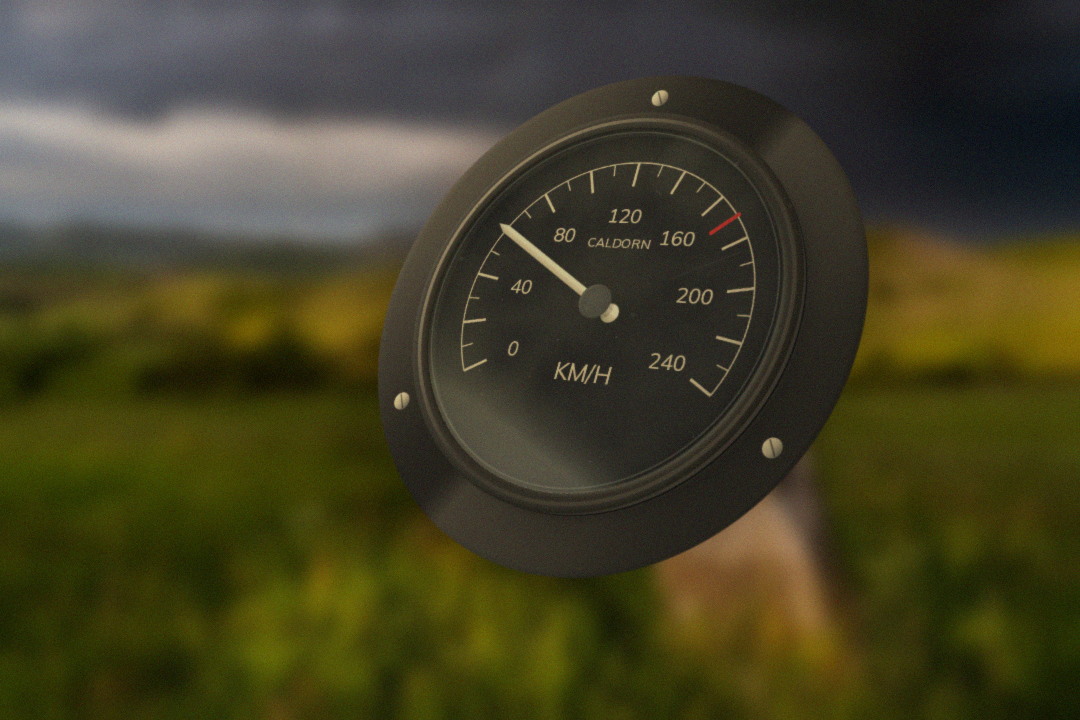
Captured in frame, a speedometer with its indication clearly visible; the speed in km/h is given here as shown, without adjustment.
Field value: 60 km/h
